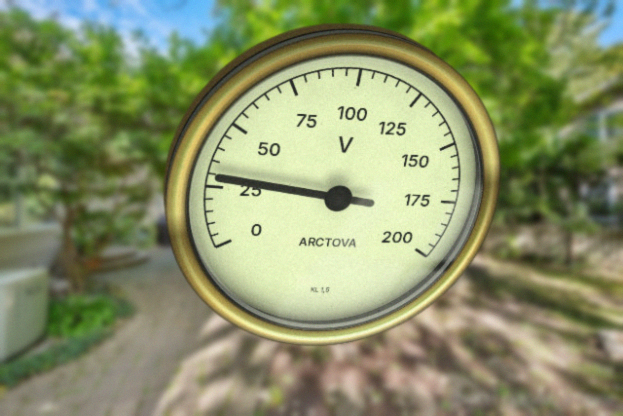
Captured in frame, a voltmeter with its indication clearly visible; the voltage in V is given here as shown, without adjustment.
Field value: 30 V
